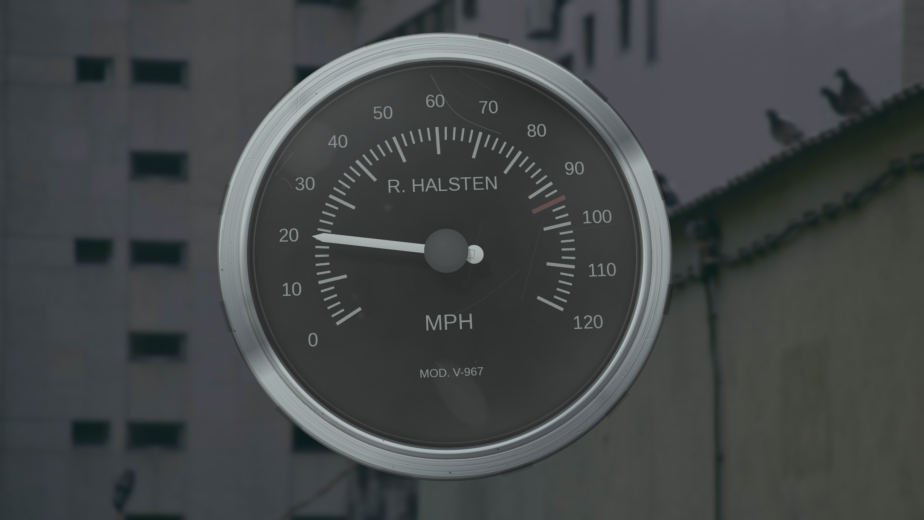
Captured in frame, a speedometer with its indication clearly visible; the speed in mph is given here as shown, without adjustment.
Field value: 20 mph
